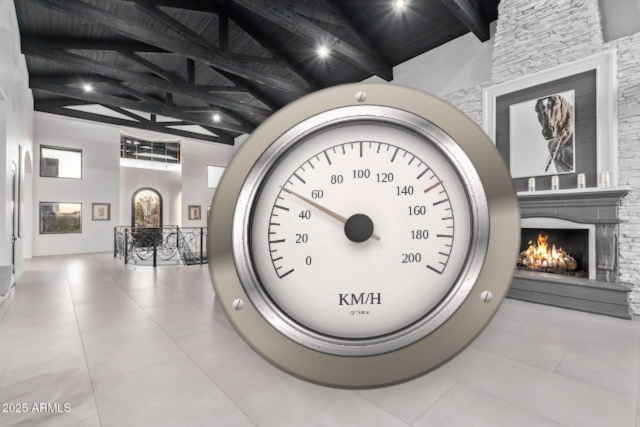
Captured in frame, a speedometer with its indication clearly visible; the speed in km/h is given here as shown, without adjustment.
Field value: 50 km/h
